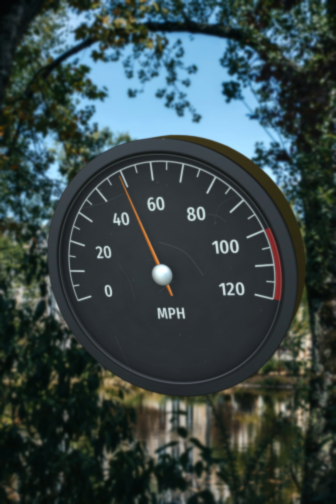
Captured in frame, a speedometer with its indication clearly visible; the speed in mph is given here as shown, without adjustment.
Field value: 50 mph
